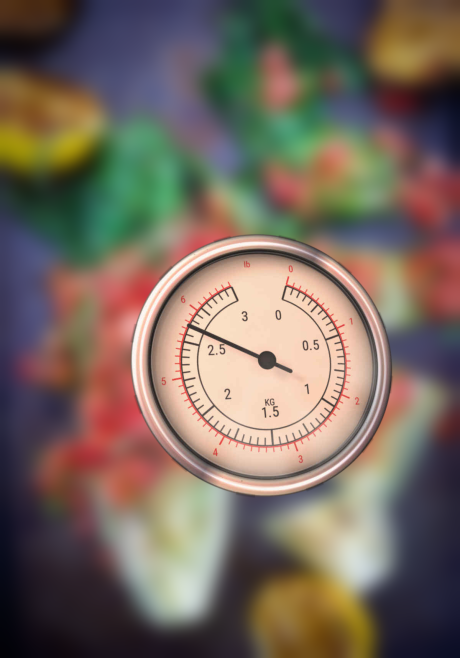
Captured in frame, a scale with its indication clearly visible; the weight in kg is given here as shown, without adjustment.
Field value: 2.6 kg
